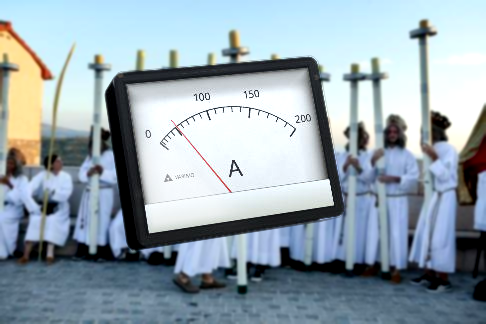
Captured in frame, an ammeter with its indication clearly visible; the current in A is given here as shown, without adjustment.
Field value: 50 A
